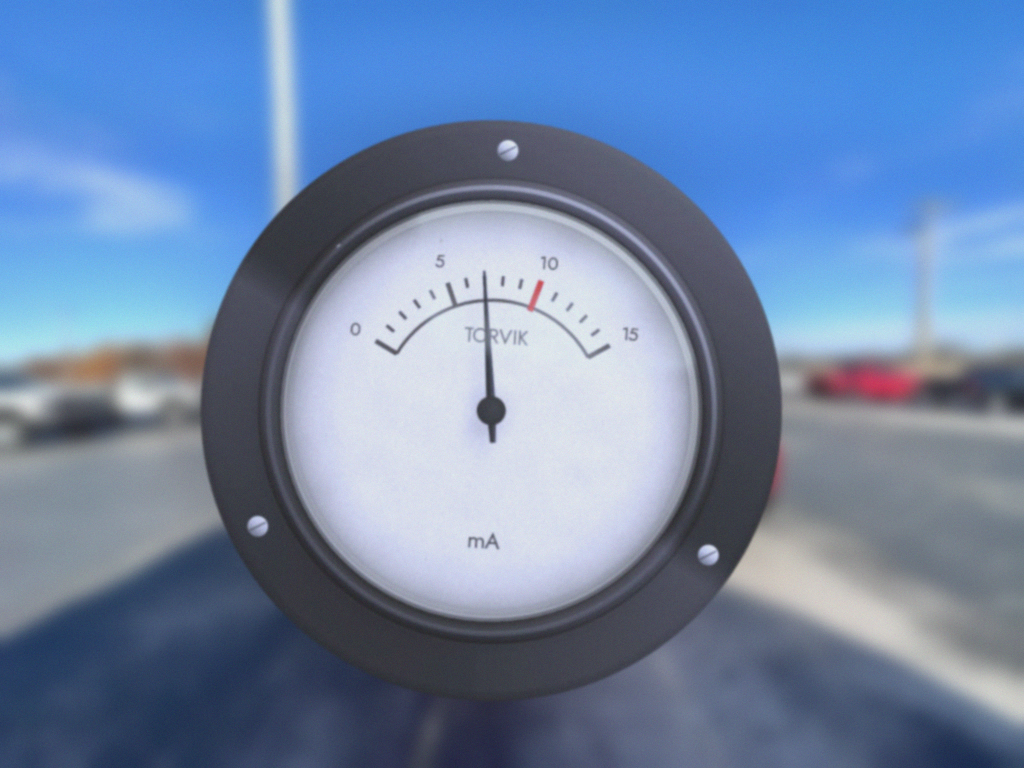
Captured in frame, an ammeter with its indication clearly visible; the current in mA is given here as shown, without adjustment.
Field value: 7 mA
